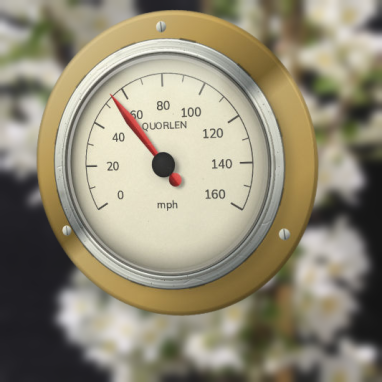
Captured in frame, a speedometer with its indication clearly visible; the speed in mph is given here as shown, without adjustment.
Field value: 55 mph
